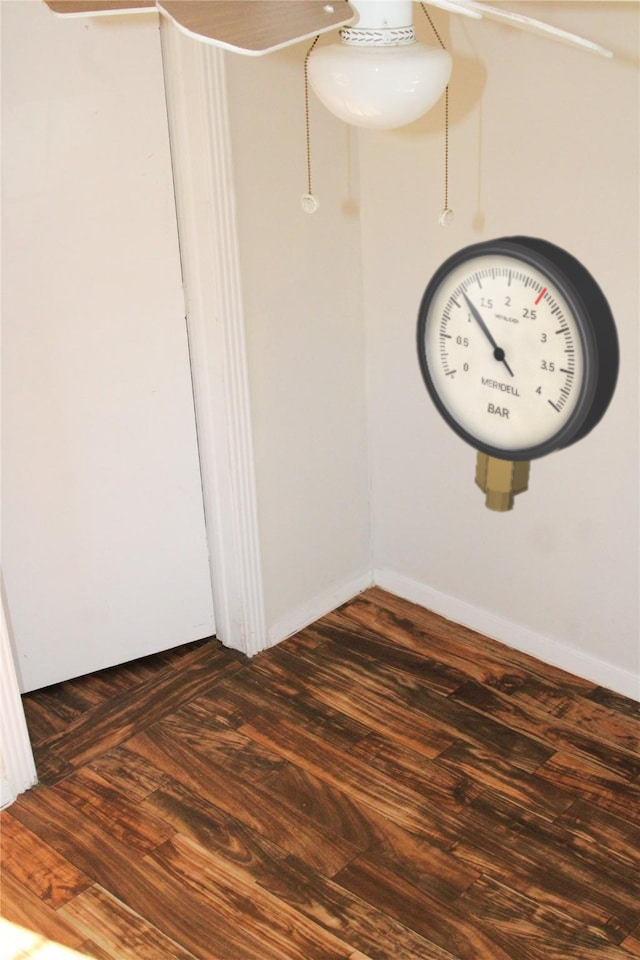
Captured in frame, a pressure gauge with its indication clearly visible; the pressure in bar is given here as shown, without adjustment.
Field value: 1.25 bar
